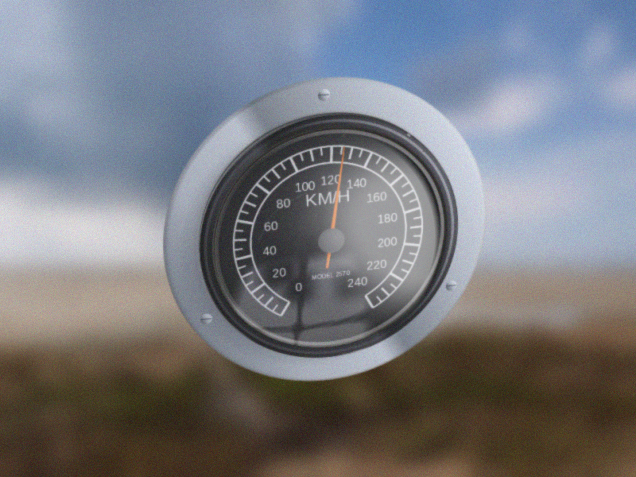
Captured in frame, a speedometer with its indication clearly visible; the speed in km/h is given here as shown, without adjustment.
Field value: 125 km/h
